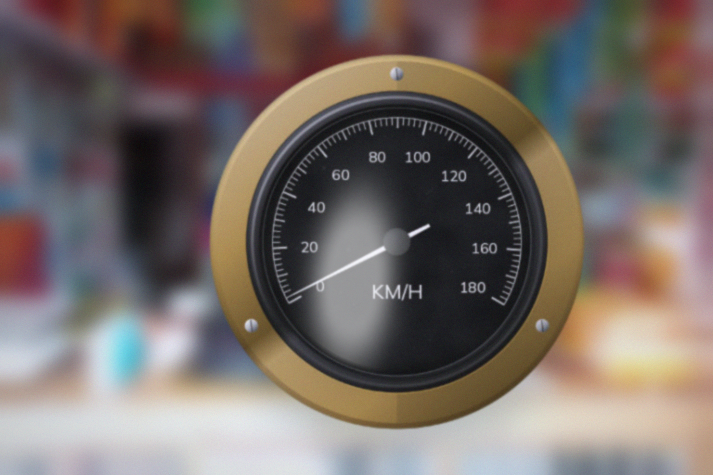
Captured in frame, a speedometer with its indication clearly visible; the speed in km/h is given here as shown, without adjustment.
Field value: 2 km/h
